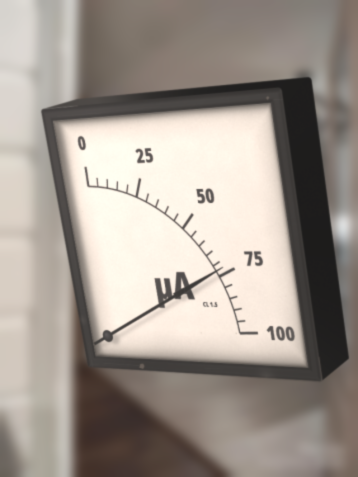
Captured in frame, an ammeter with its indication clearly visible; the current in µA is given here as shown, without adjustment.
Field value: 72.5 µA
